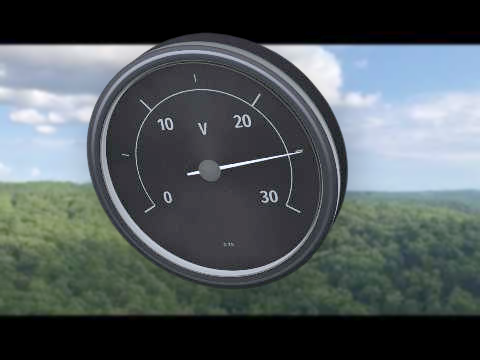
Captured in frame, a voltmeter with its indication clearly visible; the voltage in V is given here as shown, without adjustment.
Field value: 25 V
